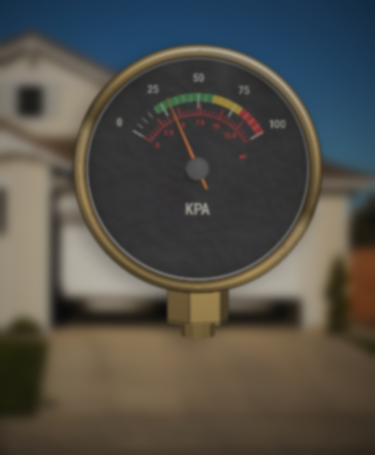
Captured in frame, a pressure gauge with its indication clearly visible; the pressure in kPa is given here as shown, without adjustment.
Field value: 30 kPa
